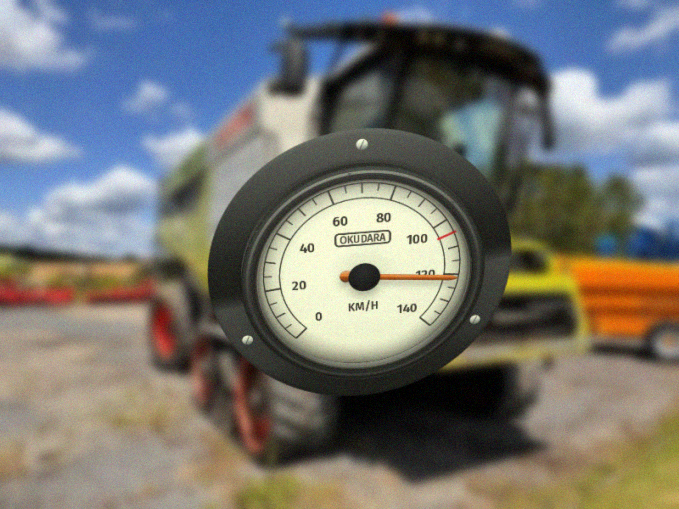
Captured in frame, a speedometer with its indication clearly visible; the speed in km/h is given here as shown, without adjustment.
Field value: 120 km/h
